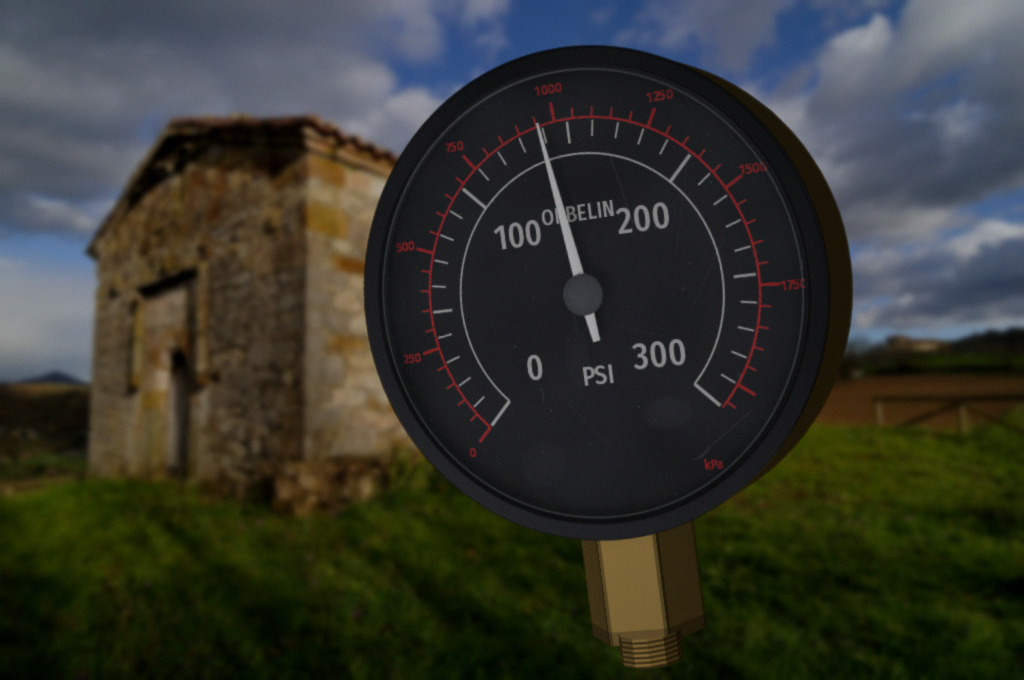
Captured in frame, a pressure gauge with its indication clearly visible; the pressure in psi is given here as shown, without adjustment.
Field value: 140 psi
